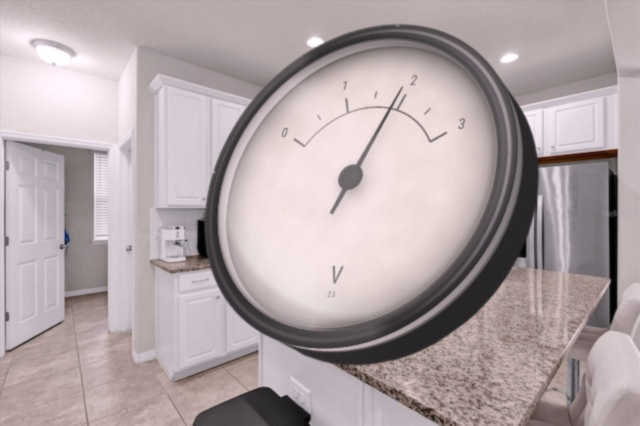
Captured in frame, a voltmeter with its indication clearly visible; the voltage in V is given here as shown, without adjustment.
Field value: 2 V
